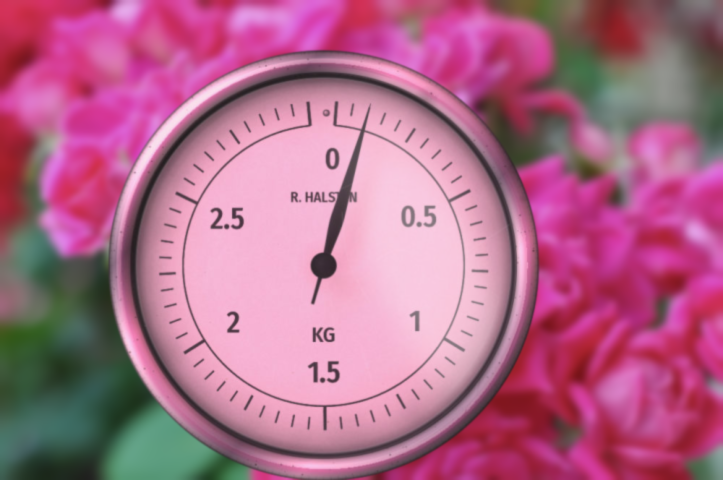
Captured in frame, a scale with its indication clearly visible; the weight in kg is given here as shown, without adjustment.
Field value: 0.1 kg
